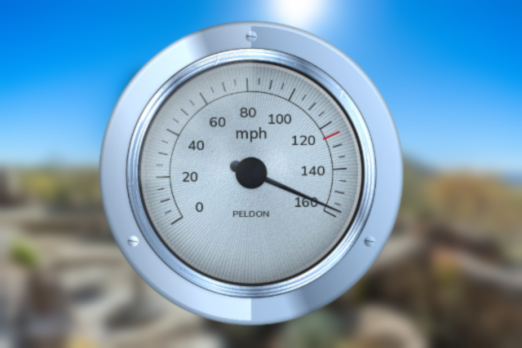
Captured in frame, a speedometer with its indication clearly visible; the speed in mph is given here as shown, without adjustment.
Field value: 157.5 mph
